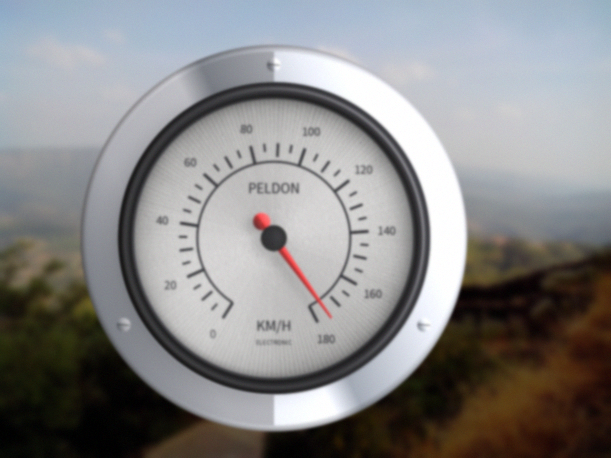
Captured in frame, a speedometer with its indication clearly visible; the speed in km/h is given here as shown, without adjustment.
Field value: 175 km/h
